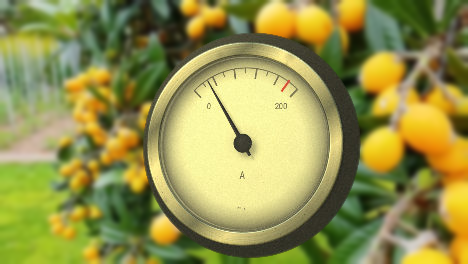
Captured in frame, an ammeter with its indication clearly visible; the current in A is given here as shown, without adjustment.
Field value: 30 A
